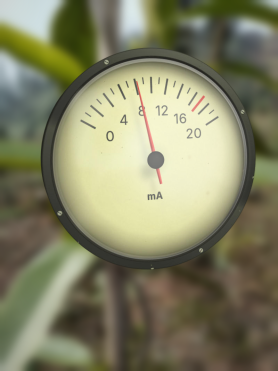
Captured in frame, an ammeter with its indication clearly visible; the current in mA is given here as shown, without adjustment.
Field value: 8 mA
